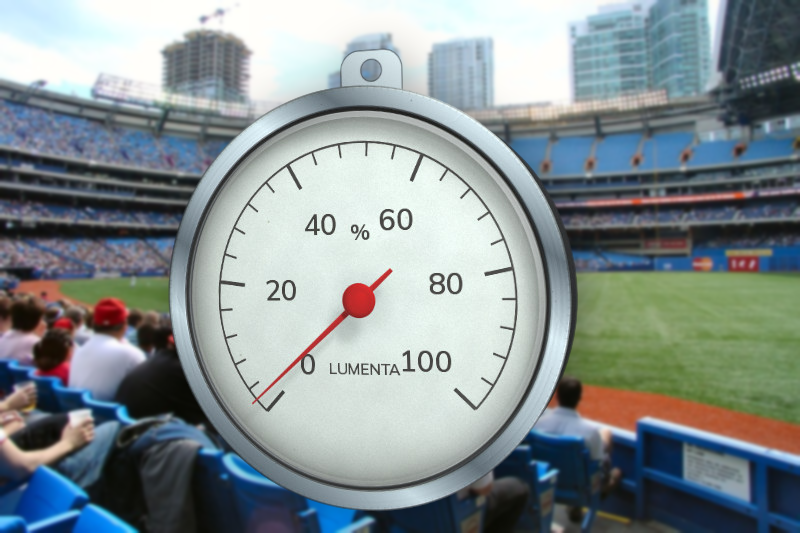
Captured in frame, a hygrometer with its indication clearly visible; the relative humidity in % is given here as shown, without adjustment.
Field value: 2 %
